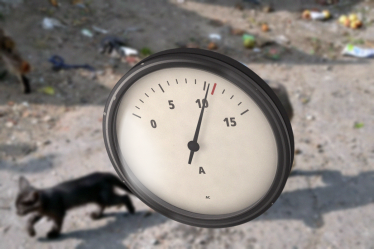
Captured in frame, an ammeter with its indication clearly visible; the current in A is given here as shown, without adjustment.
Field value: 10.5 A
